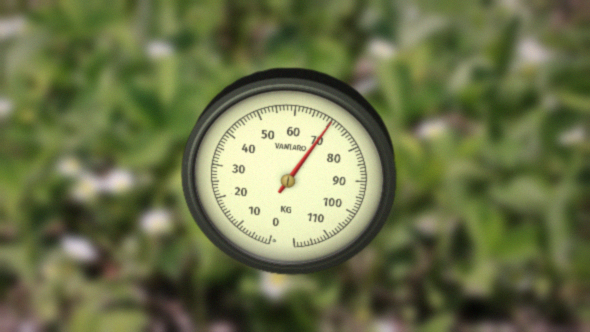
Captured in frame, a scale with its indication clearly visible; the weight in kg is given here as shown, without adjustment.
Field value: 70 kg
